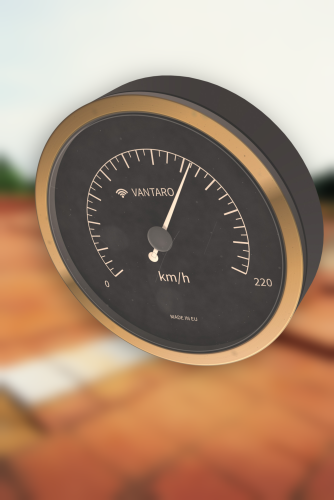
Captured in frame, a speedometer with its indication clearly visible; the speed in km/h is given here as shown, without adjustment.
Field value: 145 km/h
